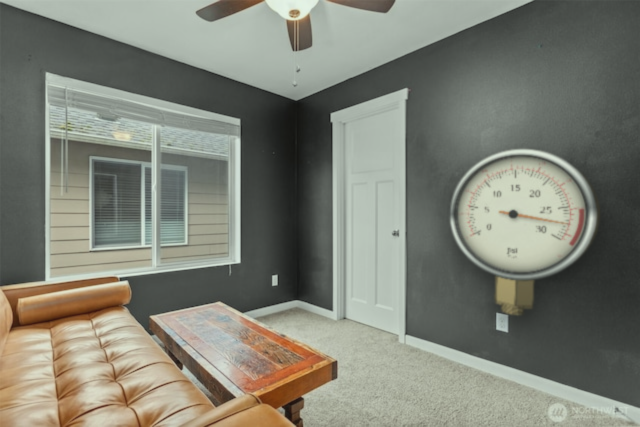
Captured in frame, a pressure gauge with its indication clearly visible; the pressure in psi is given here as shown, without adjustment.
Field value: 27.5 psi
